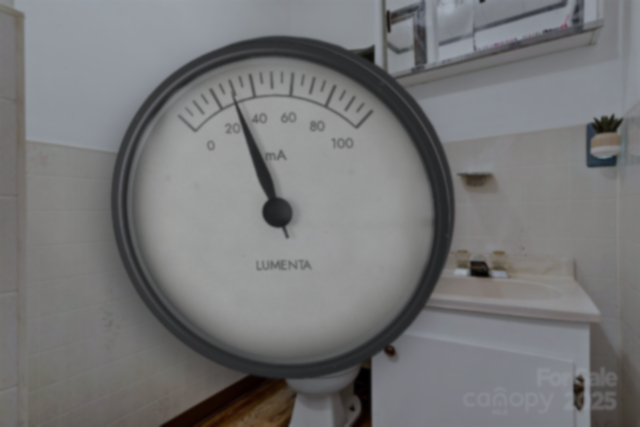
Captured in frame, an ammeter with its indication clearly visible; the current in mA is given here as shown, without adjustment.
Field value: 30 mA
